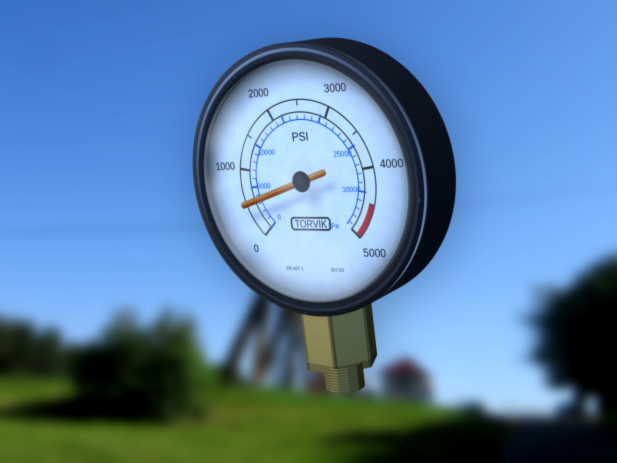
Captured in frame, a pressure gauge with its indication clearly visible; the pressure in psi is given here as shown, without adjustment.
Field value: 500 psi
